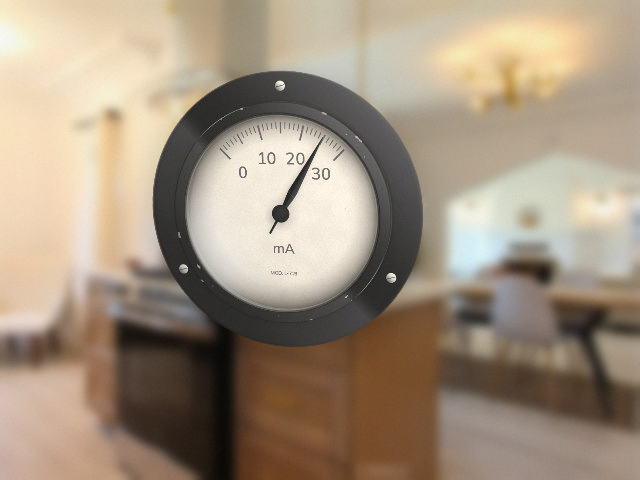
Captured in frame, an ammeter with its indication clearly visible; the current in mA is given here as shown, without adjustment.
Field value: 25 mA
